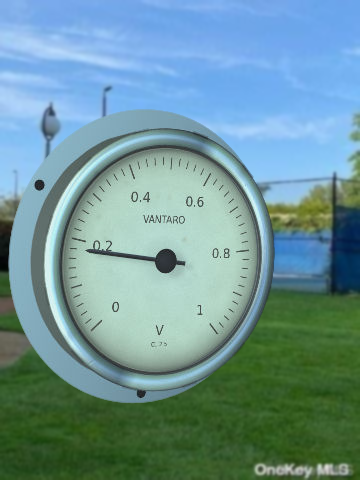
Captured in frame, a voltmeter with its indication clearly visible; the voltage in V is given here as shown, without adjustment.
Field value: 0.18 V
